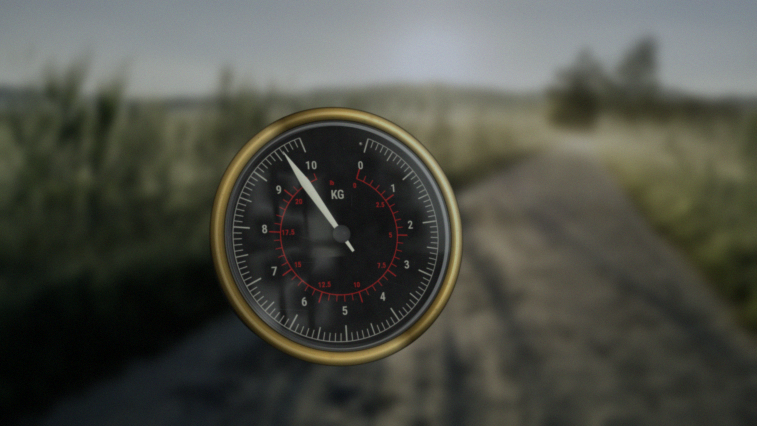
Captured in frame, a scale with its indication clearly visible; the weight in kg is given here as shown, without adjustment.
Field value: 9.6 kg
